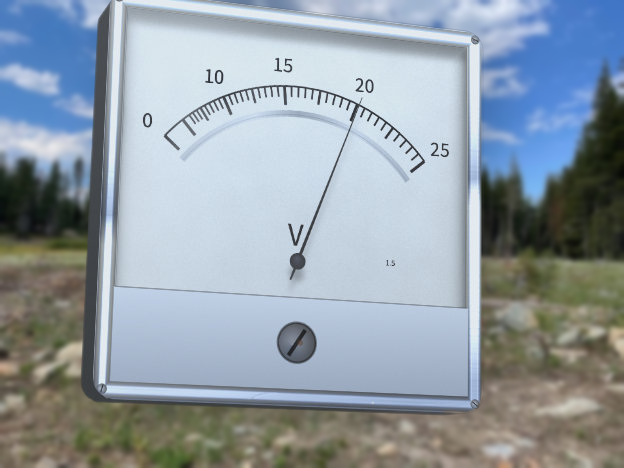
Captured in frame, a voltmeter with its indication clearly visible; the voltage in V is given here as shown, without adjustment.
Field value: 20 V
